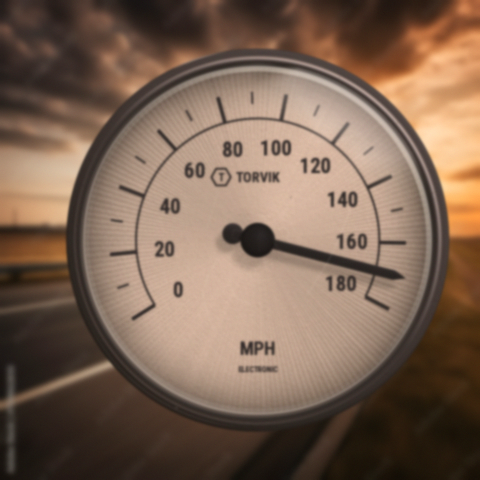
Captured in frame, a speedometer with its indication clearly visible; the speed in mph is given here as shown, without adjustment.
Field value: 170 mph
